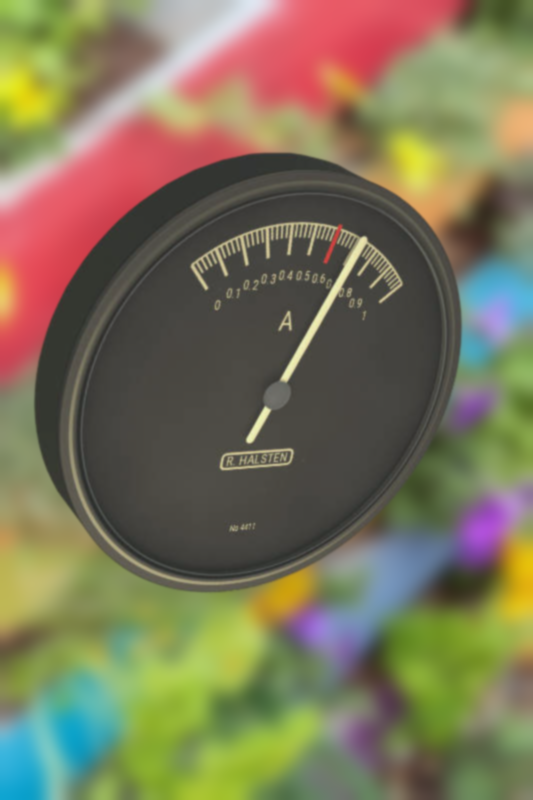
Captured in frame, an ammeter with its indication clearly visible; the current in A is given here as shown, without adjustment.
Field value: 0.7 A
